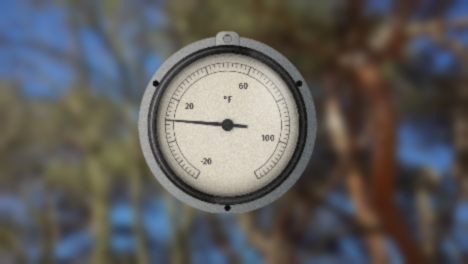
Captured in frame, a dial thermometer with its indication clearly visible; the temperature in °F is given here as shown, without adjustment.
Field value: 10 °F
